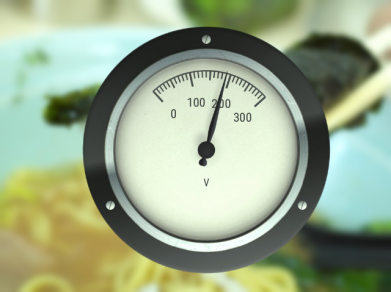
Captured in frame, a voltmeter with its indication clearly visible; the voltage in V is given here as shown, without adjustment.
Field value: 190 V
